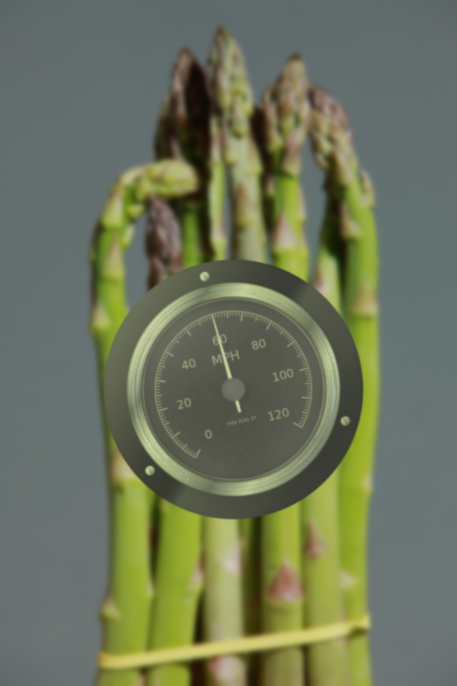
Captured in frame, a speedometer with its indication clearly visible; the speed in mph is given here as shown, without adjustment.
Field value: 60 mph
